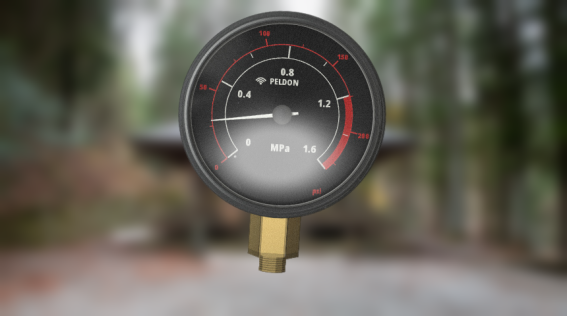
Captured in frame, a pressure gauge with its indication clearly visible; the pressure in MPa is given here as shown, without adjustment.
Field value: 0.2 MPa
